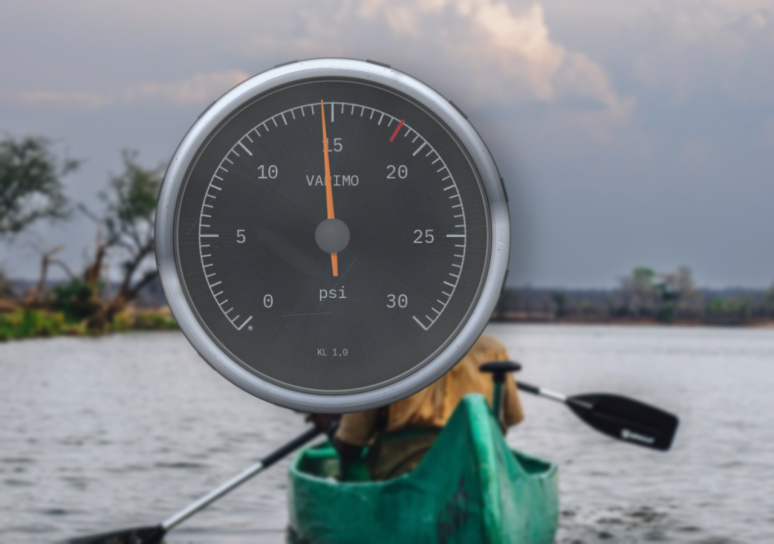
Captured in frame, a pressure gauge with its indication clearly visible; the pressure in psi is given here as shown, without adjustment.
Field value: 14.5 psi
